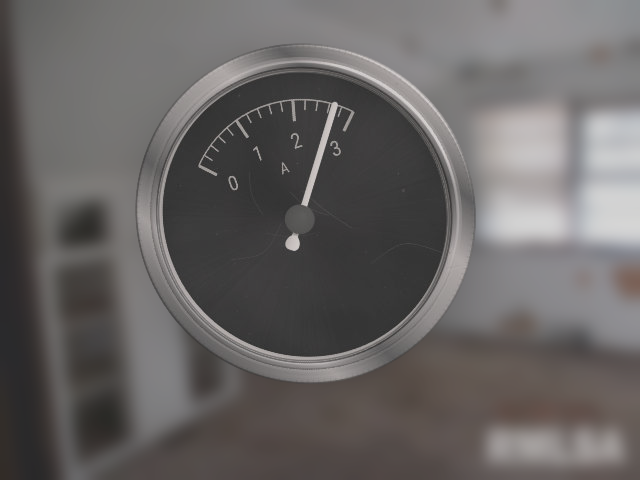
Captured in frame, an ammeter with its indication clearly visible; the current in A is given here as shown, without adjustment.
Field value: 2.7 A
